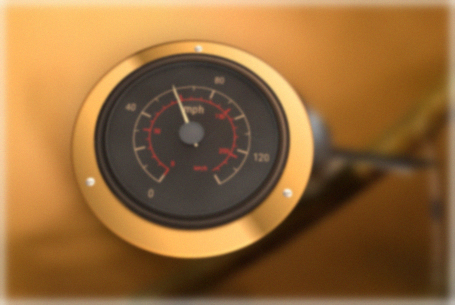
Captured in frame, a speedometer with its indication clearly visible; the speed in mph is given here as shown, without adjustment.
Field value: 60 mph
